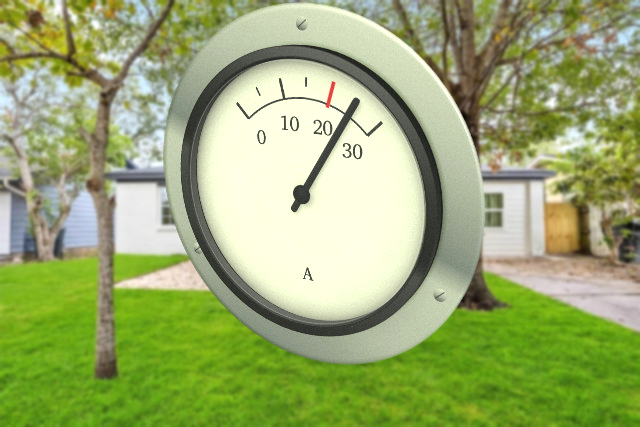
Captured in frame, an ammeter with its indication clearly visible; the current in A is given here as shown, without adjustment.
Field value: 25 A
